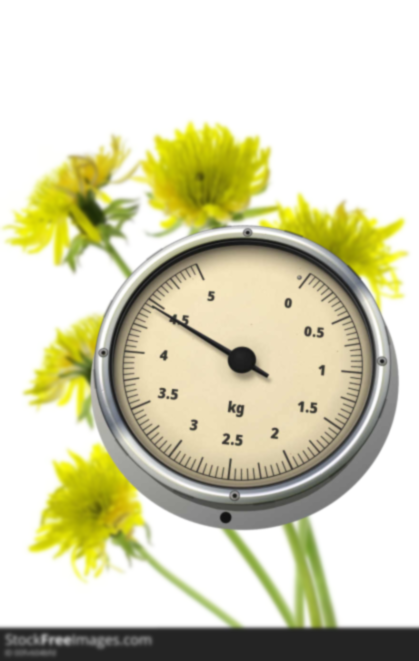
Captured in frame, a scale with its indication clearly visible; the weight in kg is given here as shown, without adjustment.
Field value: 4.45 kg
